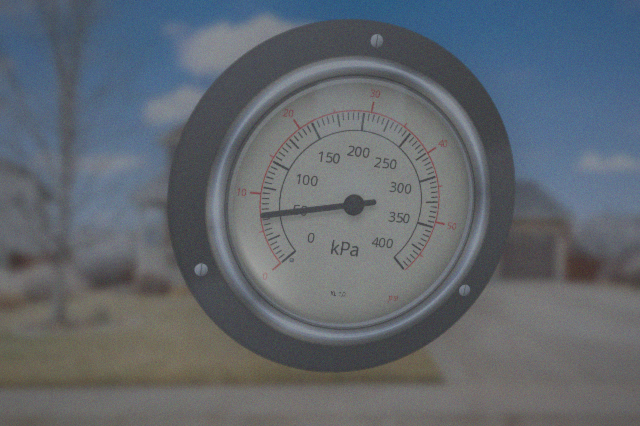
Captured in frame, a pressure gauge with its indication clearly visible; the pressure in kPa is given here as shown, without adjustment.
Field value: 50 kPa
